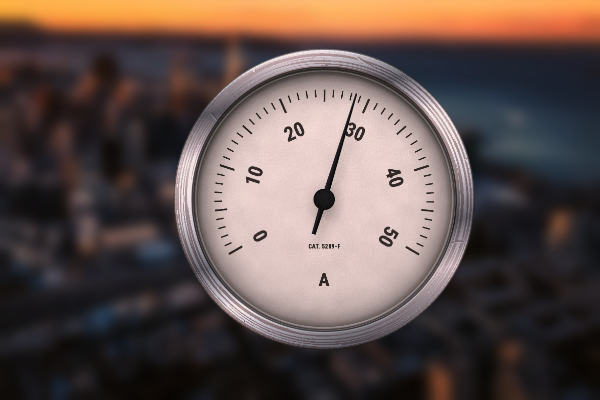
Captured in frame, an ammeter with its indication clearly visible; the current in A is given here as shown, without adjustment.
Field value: 28.5 A
